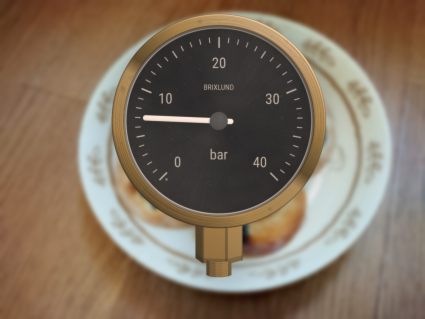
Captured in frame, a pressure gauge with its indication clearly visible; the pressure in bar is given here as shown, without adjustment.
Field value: 7 bar
